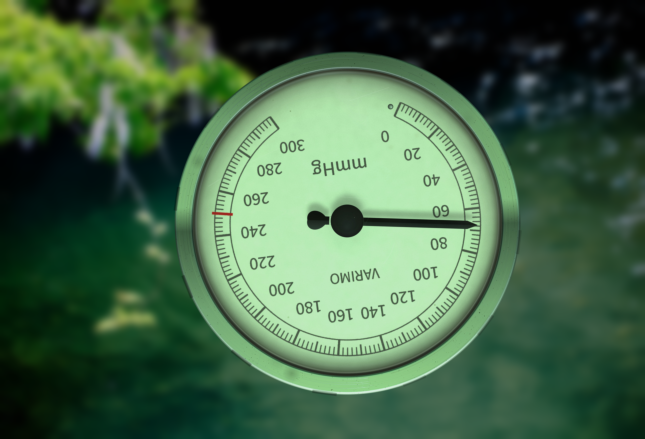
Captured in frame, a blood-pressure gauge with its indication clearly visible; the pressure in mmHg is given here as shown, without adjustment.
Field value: 68 mmHg
